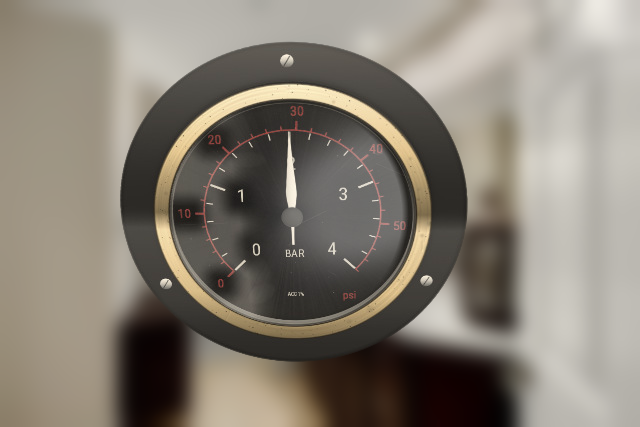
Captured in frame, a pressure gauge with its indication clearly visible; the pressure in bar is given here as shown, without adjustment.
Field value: 2 bar
